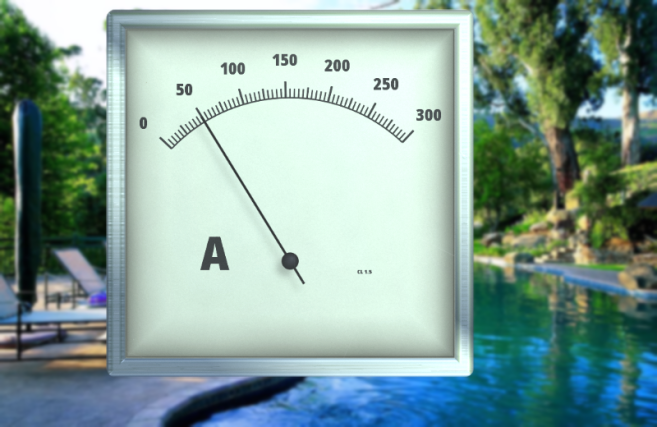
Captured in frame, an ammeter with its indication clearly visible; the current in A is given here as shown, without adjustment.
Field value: 50 A
